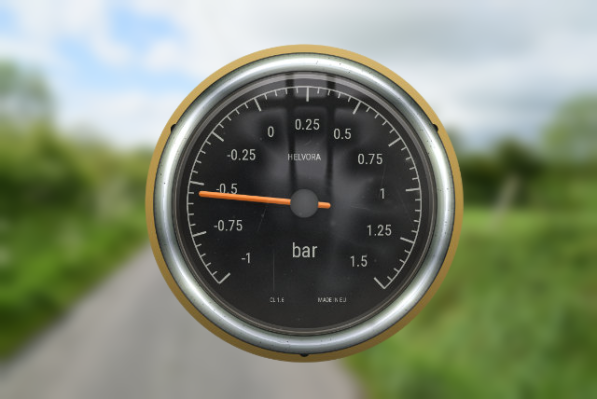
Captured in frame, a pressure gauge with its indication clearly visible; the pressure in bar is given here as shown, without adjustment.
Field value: -0.55 bar
